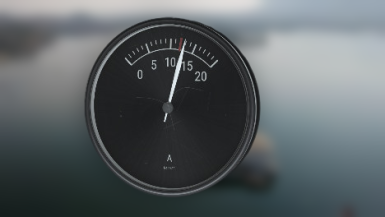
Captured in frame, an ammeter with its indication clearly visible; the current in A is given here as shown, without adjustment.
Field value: 13 A
